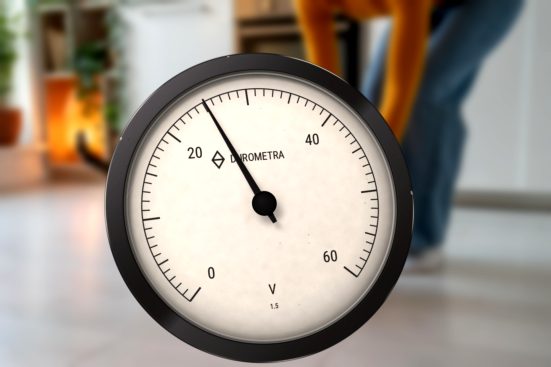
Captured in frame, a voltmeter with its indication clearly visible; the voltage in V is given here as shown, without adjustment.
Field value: 25 V
